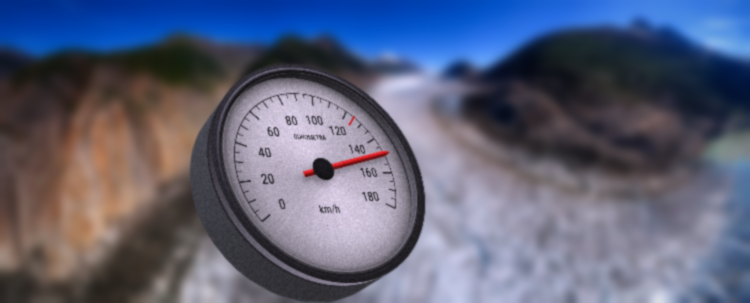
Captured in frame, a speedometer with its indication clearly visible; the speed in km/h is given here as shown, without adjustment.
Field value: 150 km/h
